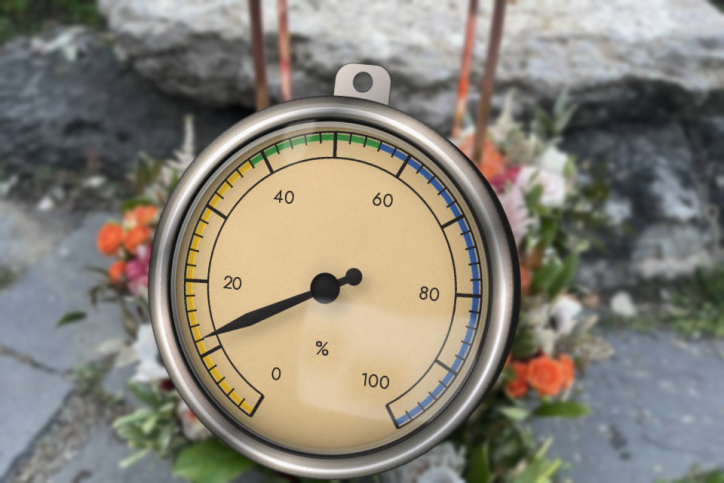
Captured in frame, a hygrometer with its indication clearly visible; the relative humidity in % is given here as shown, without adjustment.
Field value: 12 %
